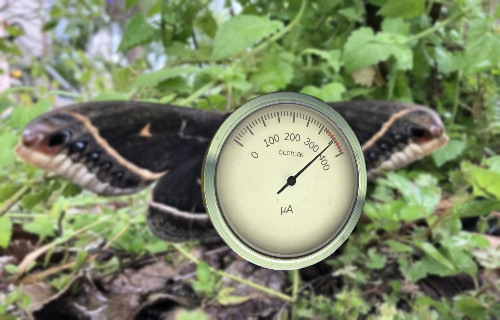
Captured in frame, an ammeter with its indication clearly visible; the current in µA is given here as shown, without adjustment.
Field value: 350 µA
